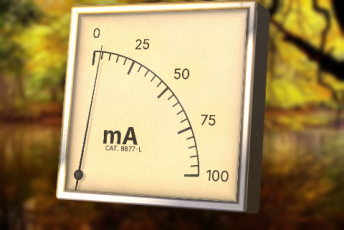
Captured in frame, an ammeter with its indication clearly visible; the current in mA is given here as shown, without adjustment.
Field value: 5 mA
